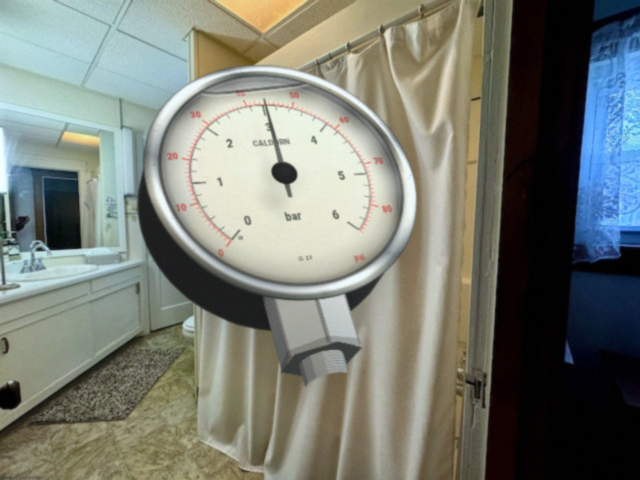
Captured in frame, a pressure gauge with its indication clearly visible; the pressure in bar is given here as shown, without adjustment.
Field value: 3 bar
